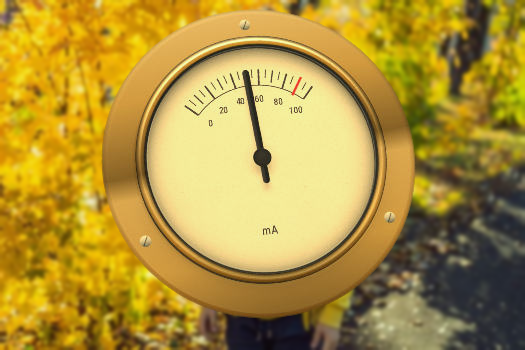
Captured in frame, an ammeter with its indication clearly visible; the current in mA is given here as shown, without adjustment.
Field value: 50 mA
